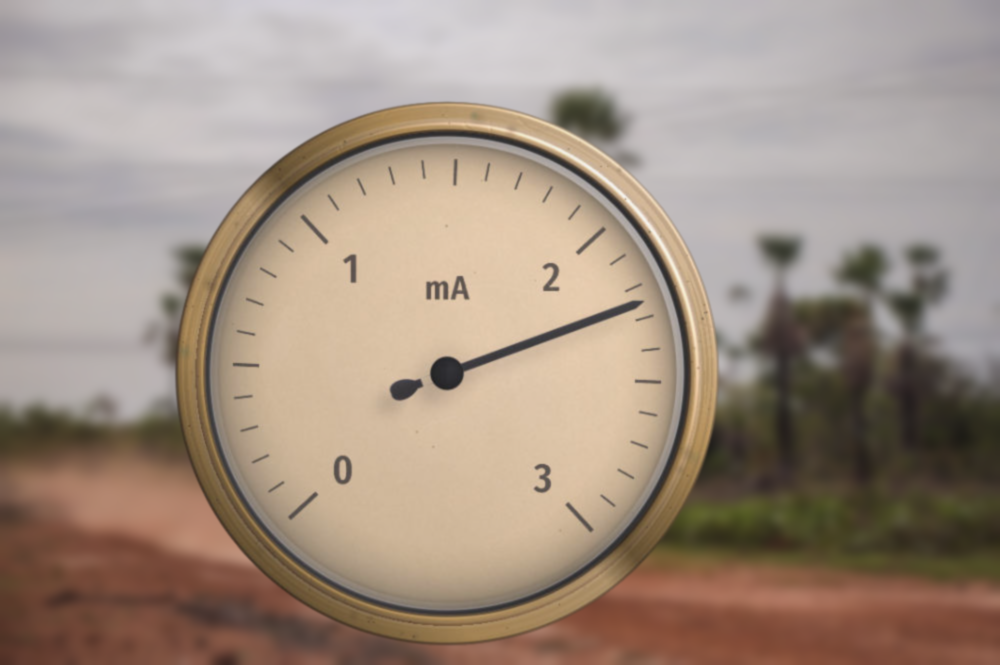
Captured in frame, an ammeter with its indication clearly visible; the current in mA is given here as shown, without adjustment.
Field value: 2.25 mA
